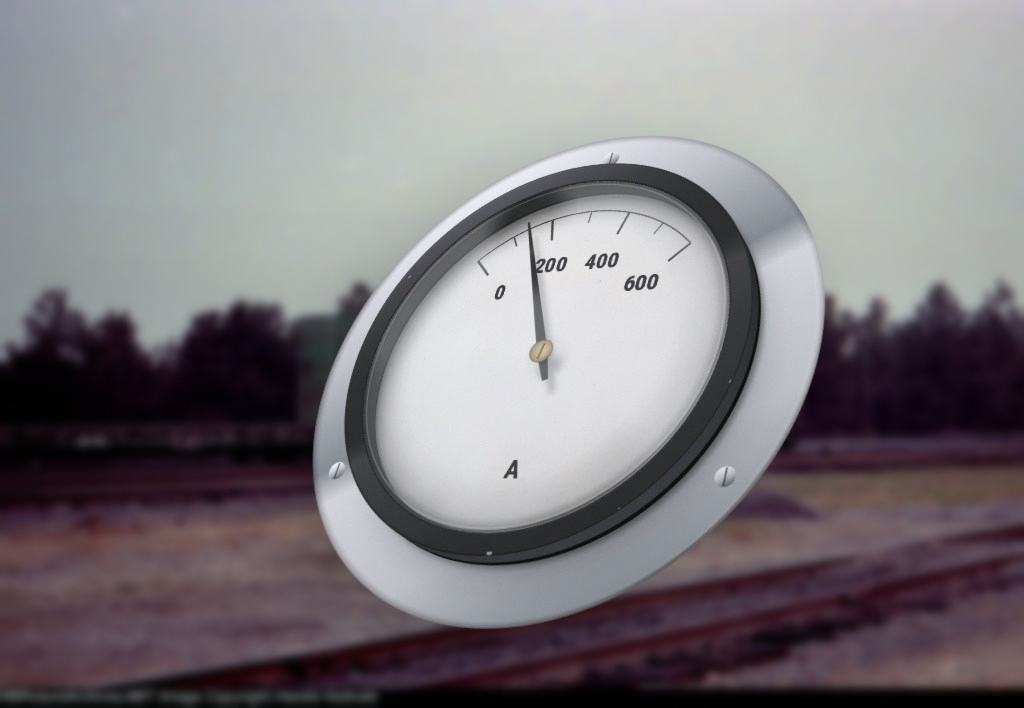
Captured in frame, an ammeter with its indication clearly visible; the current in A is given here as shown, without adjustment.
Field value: 150 A
